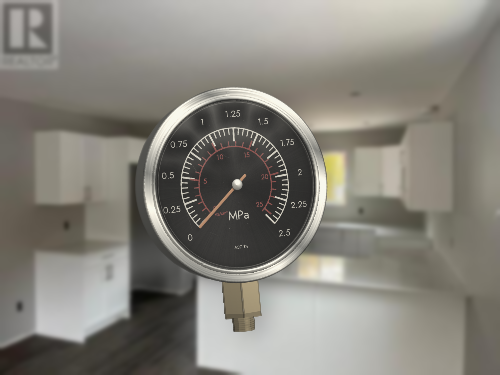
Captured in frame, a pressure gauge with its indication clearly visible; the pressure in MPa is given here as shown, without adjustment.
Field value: 0 MPa
